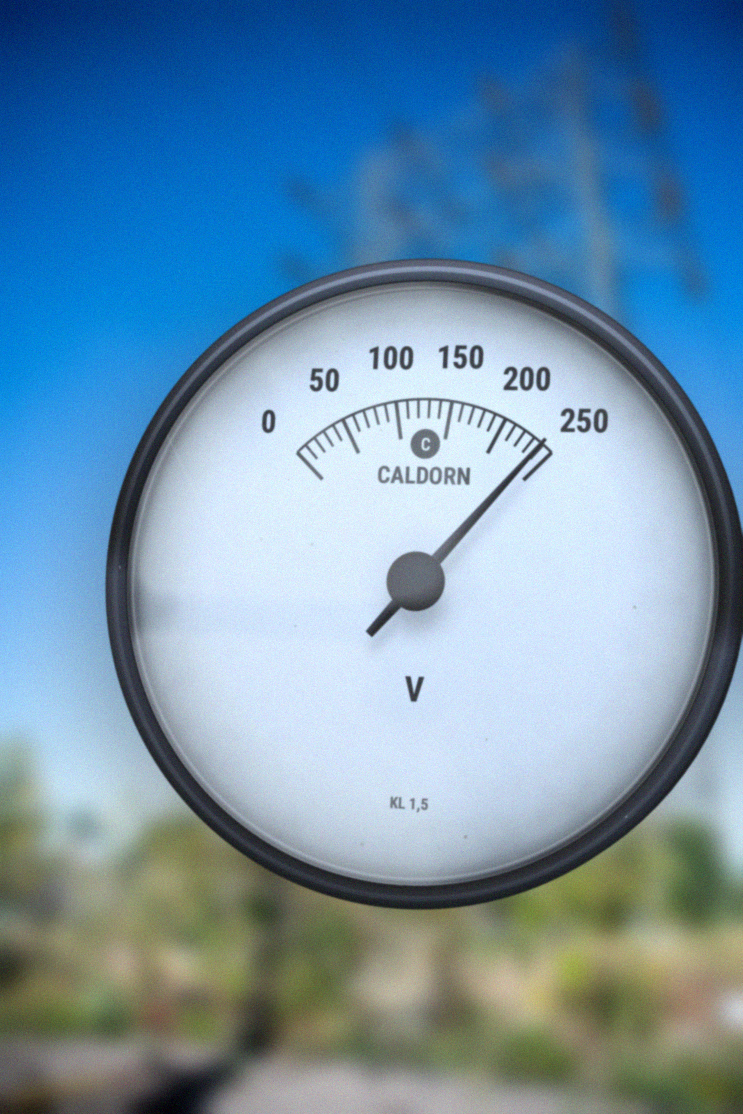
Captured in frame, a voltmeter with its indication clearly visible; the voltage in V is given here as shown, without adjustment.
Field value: 240 V
